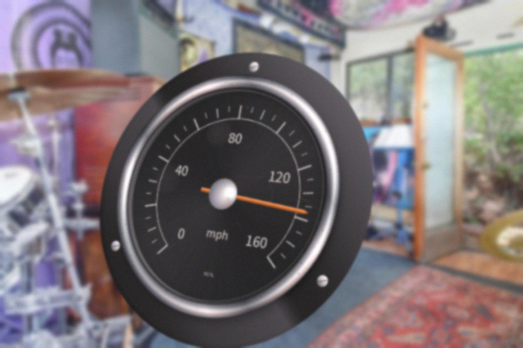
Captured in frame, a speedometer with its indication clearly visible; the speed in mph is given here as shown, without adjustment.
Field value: 137.5 mph
